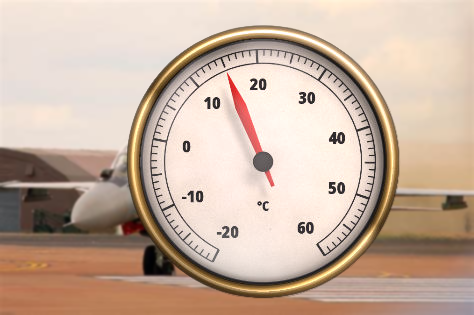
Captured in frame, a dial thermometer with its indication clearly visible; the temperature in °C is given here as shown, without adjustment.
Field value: 15 °C
